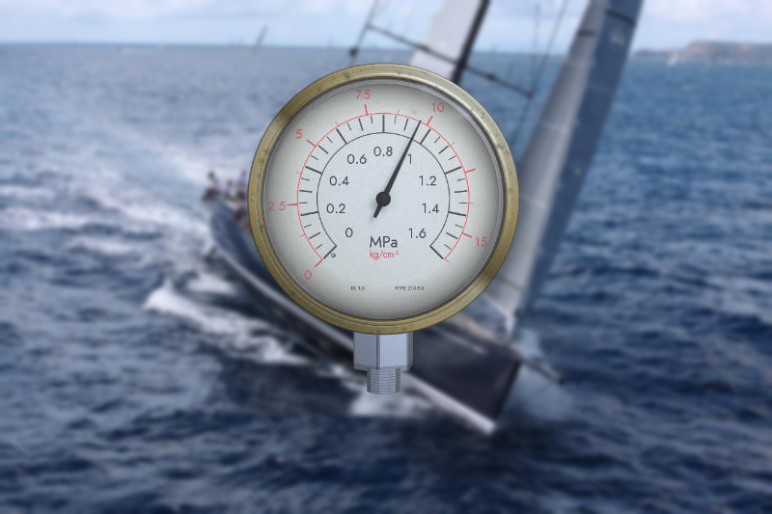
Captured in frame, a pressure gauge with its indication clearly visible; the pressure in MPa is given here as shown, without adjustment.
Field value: 0.95 MPa
